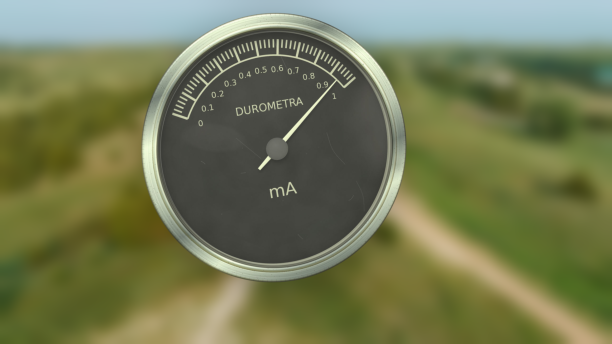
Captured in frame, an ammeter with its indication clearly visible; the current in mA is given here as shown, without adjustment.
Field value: 0.94 mA
